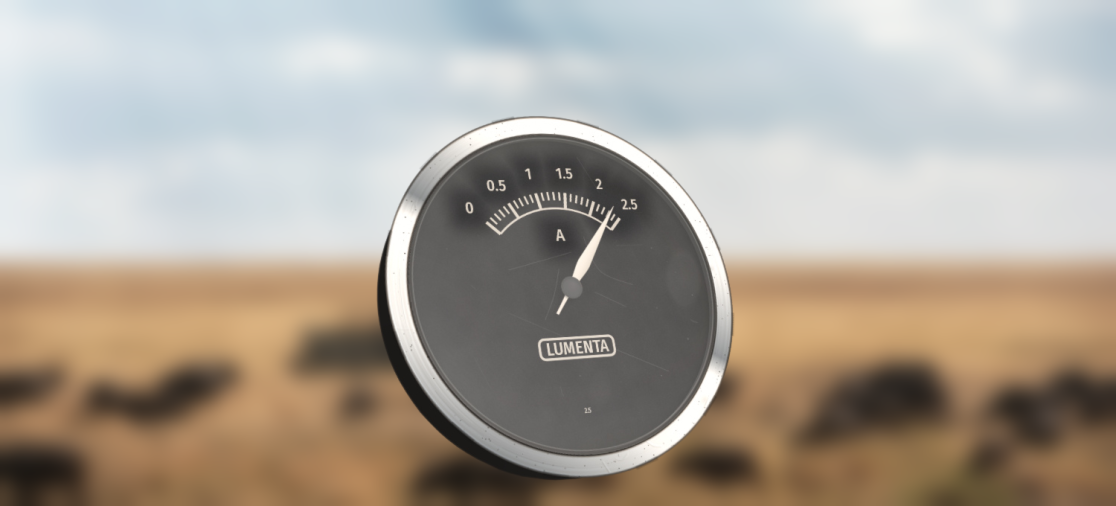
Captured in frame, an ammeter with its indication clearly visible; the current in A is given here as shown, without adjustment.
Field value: 2.3 A
